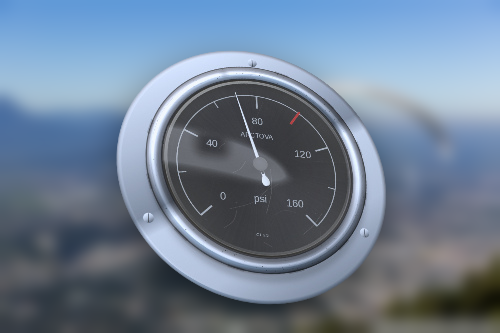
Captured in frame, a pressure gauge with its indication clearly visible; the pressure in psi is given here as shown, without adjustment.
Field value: 70 psi
